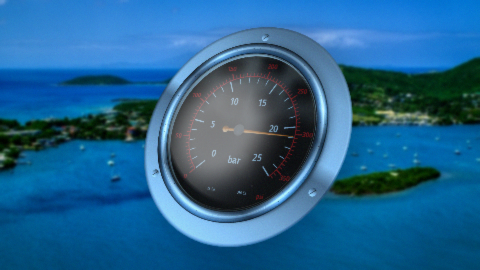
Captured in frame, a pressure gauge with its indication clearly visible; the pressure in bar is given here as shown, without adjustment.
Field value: 21 bar
